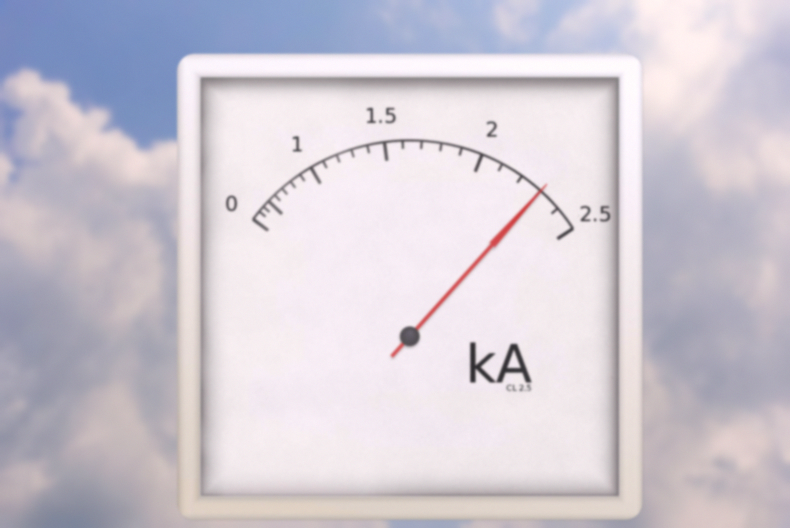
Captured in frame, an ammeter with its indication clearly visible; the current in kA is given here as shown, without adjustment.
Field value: 2.3 kA
